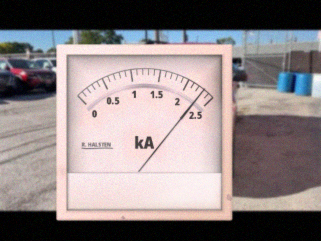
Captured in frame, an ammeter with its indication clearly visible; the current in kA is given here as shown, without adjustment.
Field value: 2.3 kA
